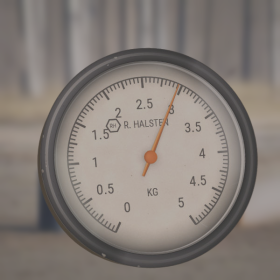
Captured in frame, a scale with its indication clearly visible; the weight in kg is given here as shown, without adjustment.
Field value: 2.95 kg
